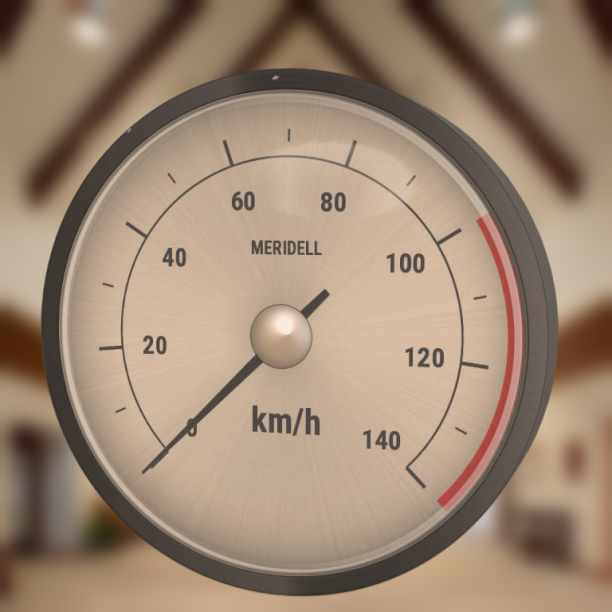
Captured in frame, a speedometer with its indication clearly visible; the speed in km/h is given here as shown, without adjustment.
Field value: 0 km/h
